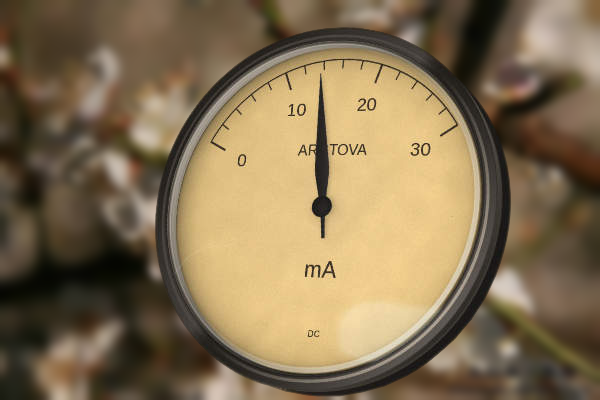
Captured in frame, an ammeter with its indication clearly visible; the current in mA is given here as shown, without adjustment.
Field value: 14 mA
